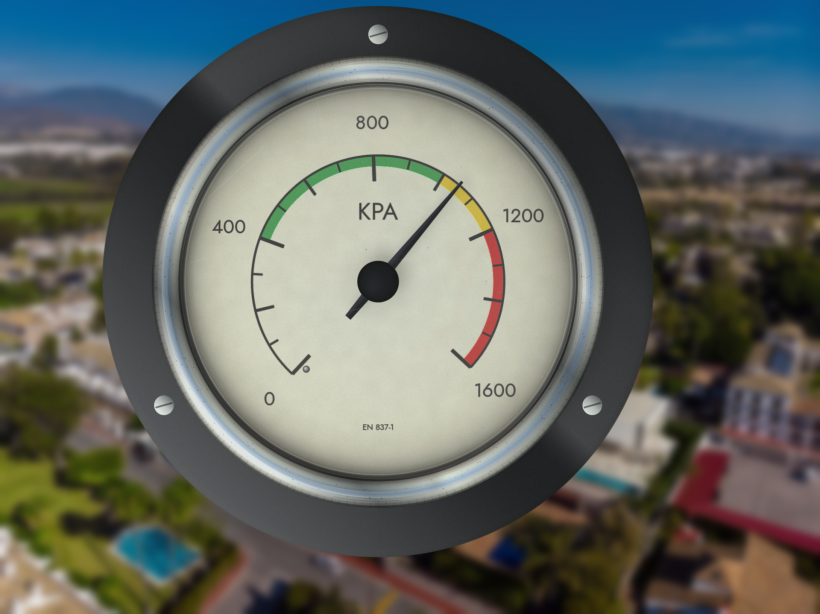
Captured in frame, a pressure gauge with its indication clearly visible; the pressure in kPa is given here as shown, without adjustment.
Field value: 1050 kPa
